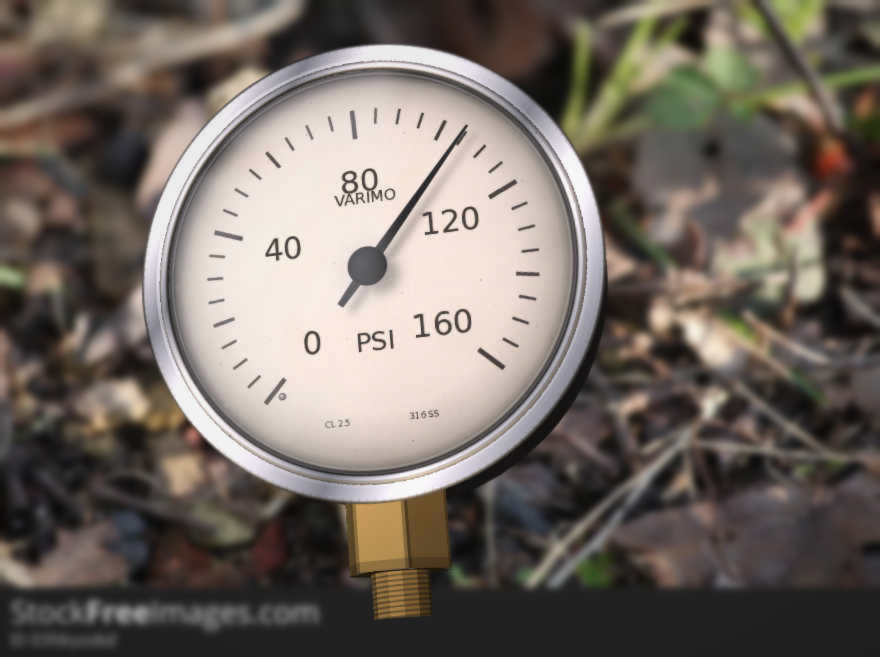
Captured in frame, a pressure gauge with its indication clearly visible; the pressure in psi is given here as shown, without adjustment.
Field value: 105 psi
